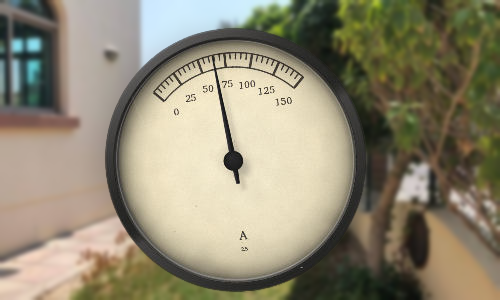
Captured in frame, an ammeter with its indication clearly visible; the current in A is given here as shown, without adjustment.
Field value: 65 A
